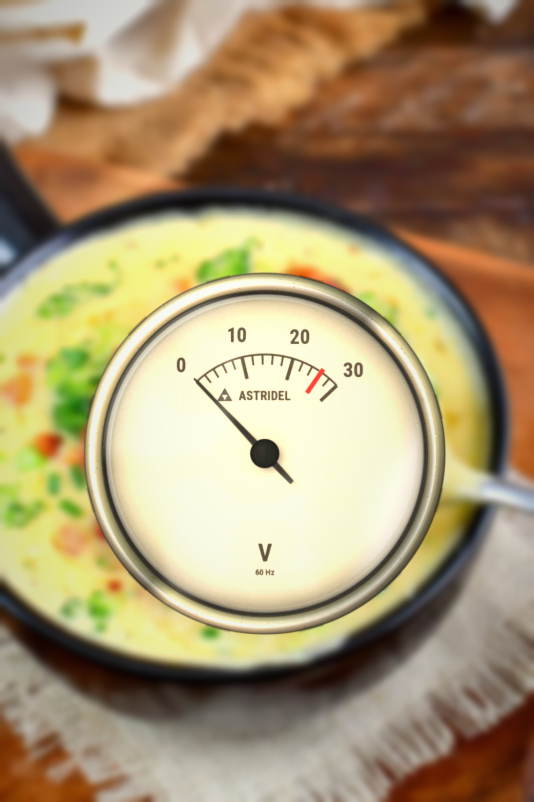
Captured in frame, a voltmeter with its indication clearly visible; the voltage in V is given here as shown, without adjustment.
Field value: 0 V
